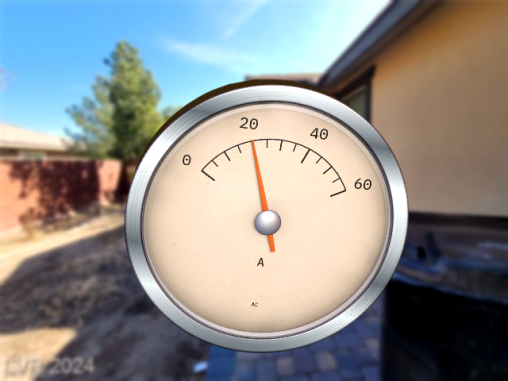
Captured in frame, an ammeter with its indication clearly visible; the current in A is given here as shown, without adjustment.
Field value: 20 A
